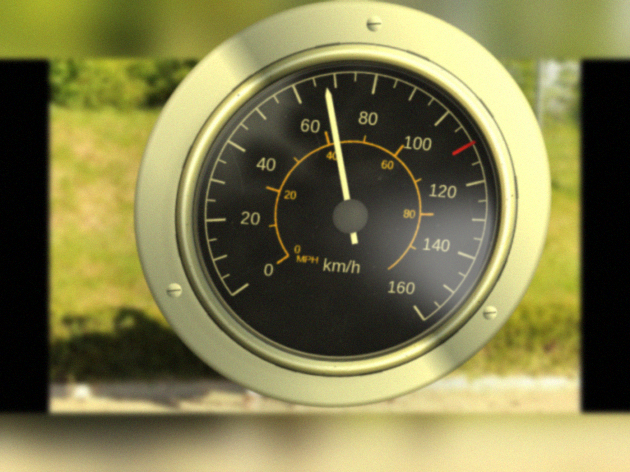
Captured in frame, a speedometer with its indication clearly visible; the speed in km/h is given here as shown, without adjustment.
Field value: 67.5 km/h
